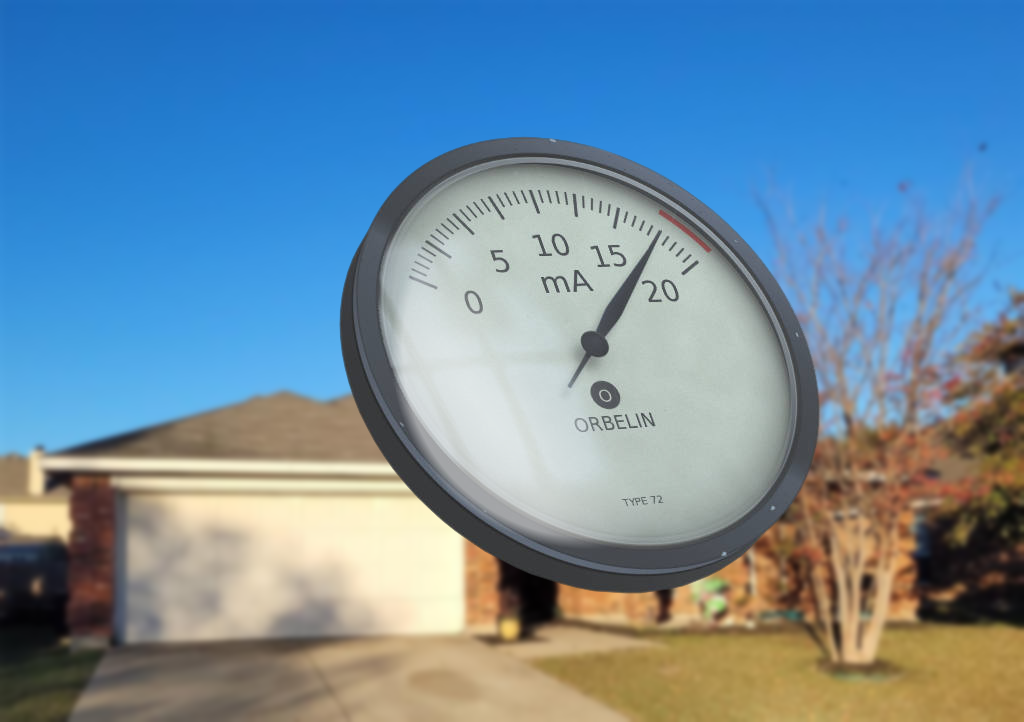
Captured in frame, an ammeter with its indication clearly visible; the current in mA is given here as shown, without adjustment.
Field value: 17.5 mA
